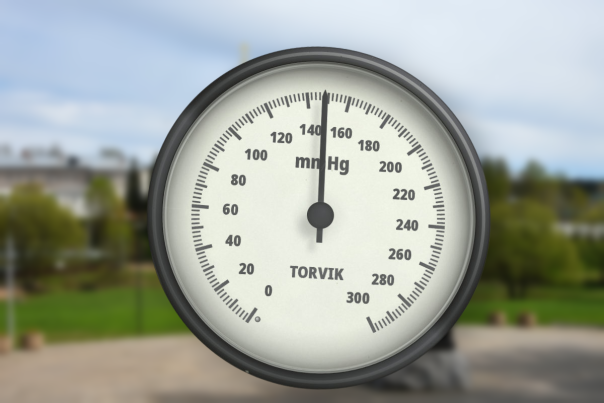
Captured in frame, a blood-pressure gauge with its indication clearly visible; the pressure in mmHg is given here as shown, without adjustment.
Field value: 148 mmHg
